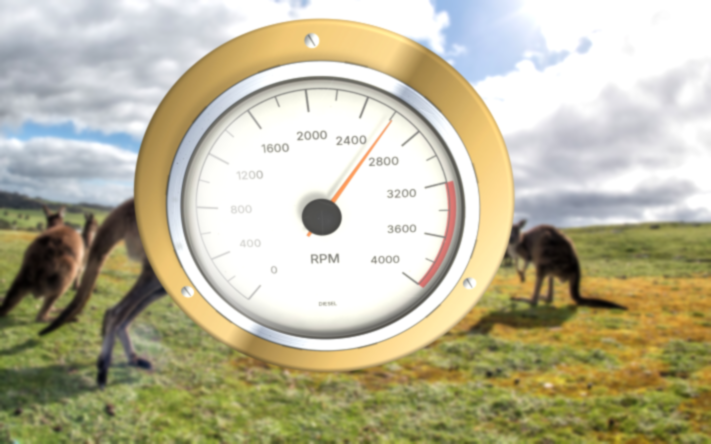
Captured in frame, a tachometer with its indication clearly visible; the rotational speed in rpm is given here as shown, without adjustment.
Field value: 2600 rpm
